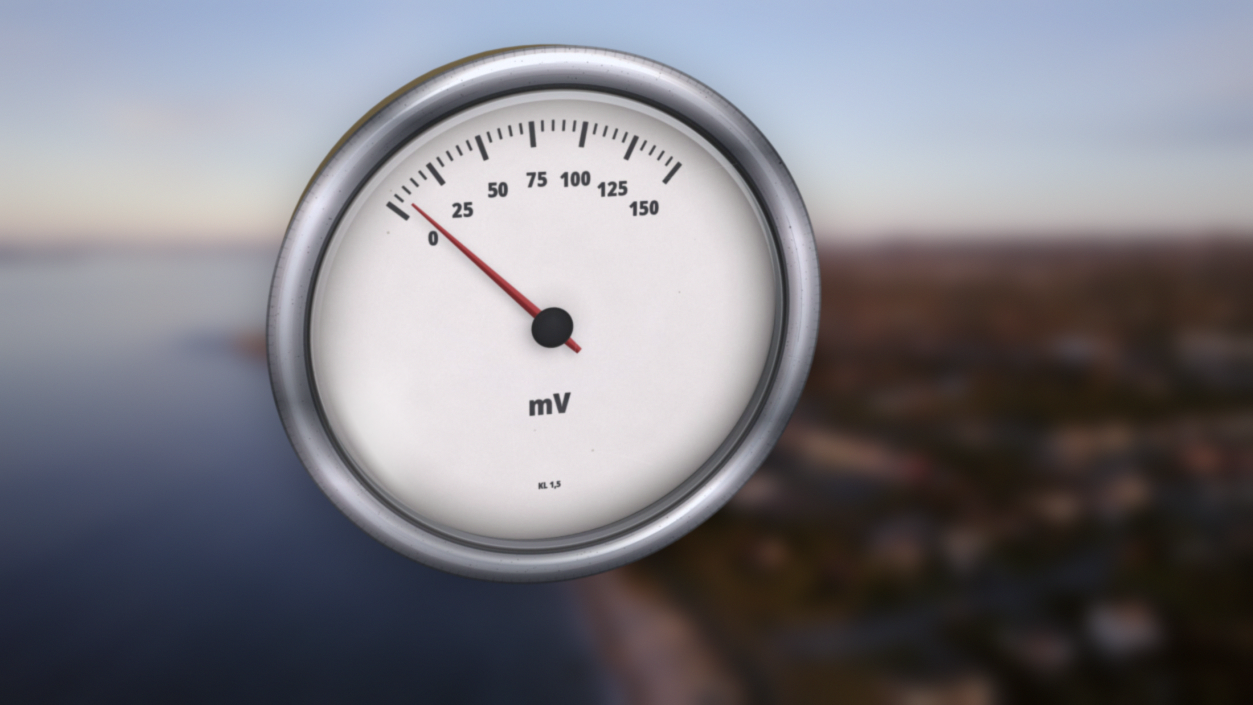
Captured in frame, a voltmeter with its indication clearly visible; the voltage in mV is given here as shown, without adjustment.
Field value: 7.5 mV
